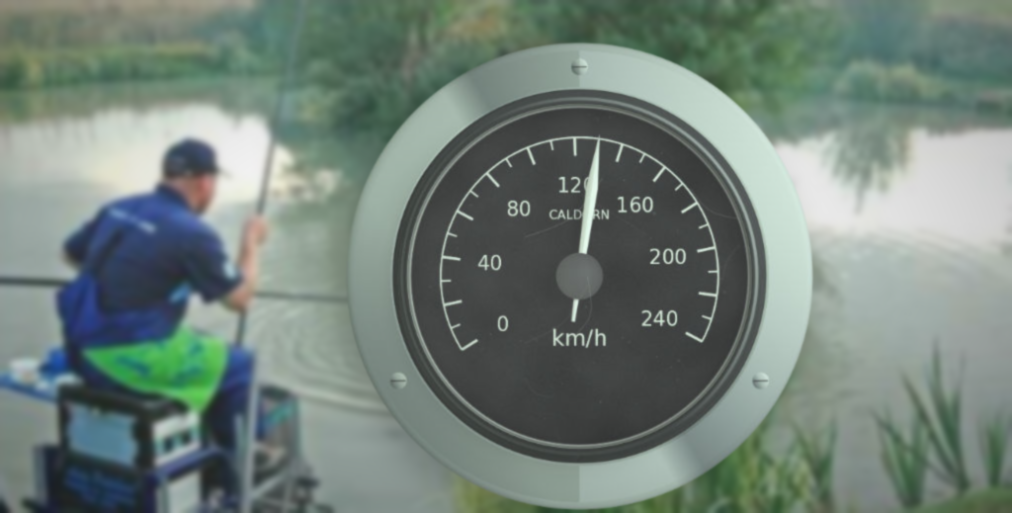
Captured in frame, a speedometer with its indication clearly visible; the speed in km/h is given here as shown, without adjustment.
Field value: 130 km/h
